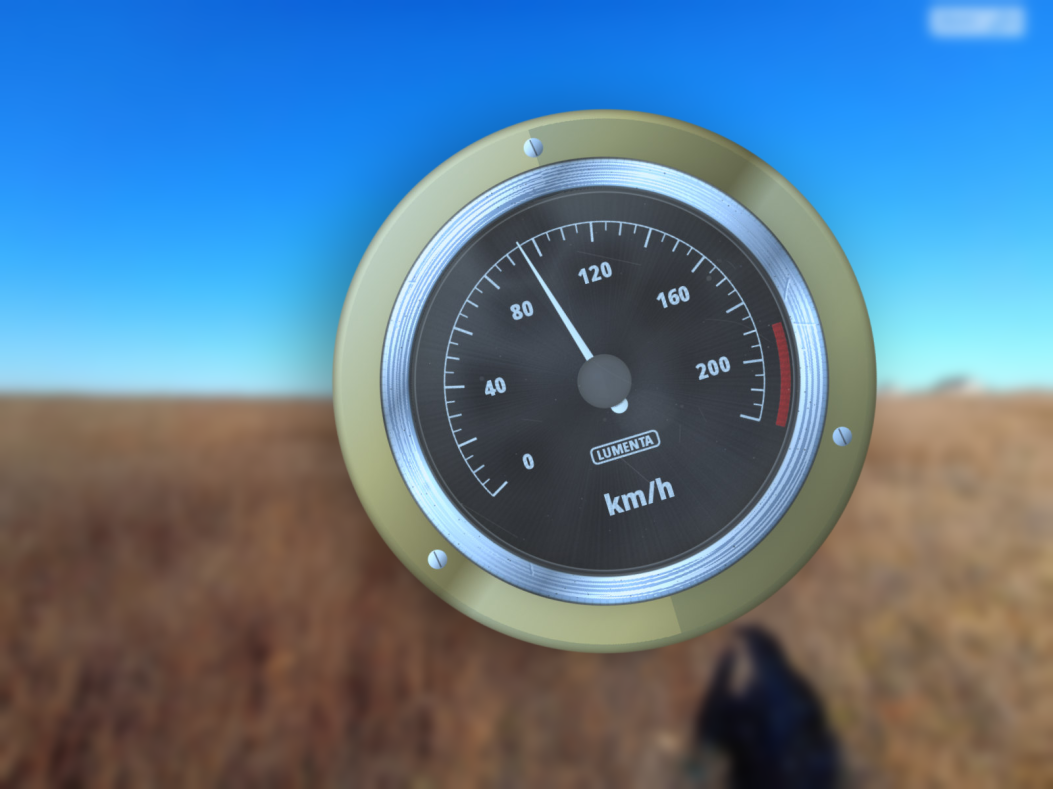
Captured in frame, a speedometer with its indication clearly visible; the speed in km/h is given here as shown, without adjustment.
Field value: 95 km/h
